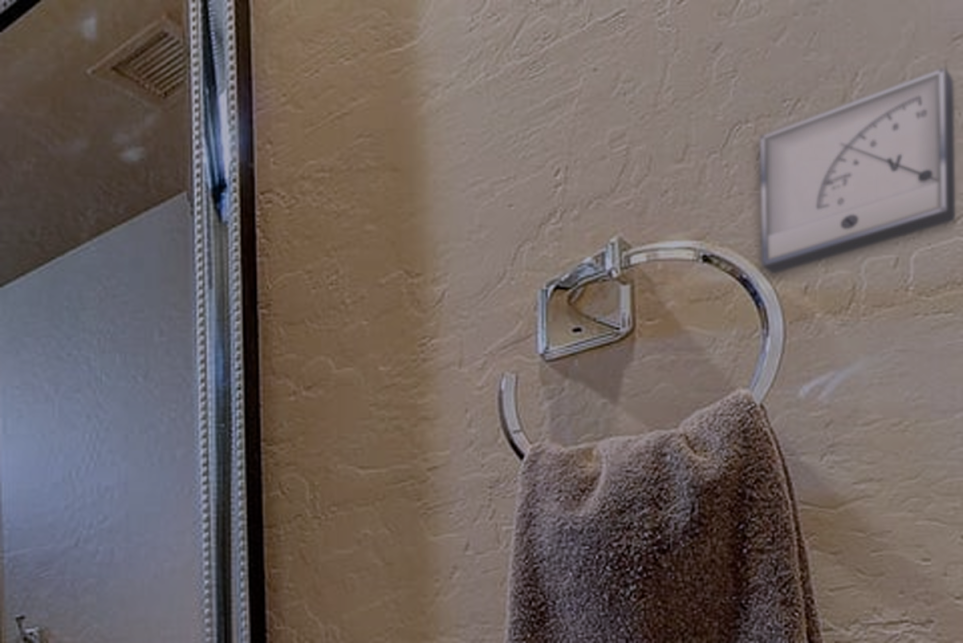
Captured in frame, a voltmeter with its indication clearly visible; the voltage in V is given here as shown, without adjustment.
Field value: 5 V
